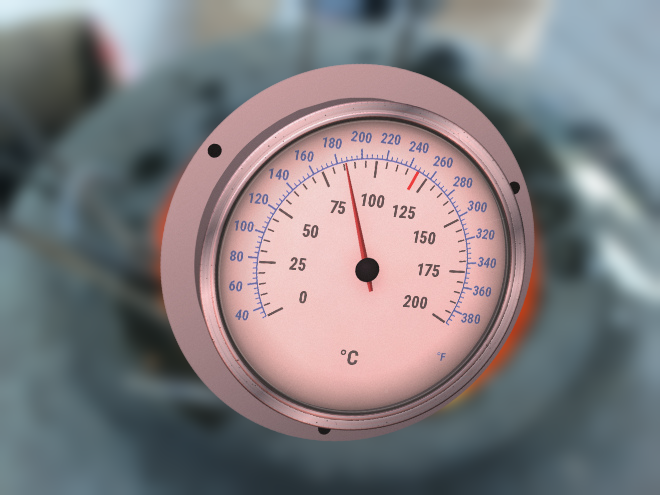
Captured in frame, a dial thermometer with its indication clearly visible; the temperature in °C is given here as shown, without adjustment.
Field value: 85 °C
